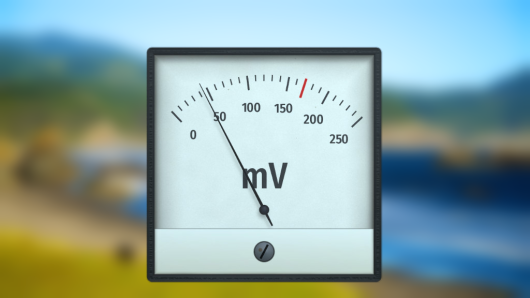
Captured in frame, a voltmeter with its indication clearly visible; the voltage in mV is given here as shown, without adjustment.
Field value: 45 mV
